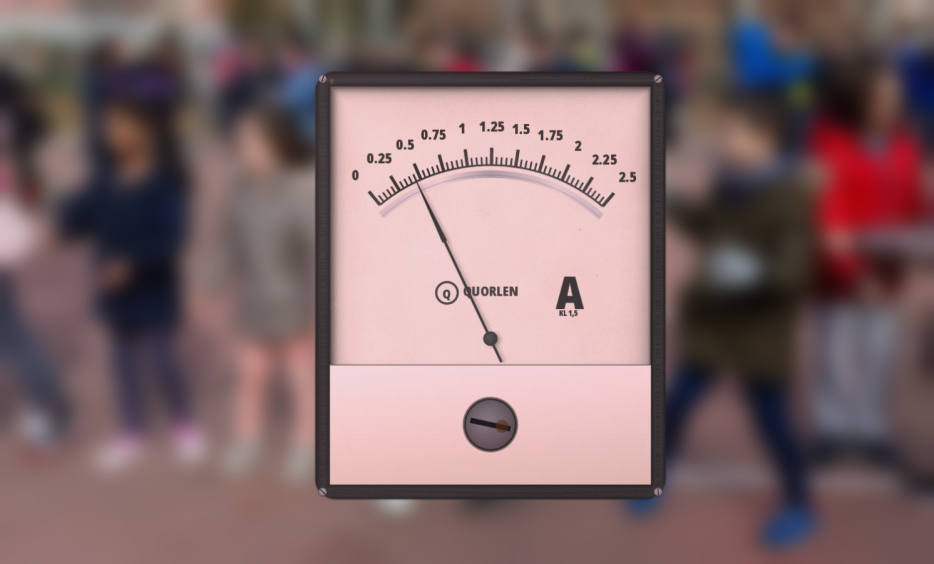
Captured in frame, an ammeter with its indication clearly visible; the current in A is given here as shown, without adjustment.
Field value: 0.45 A
